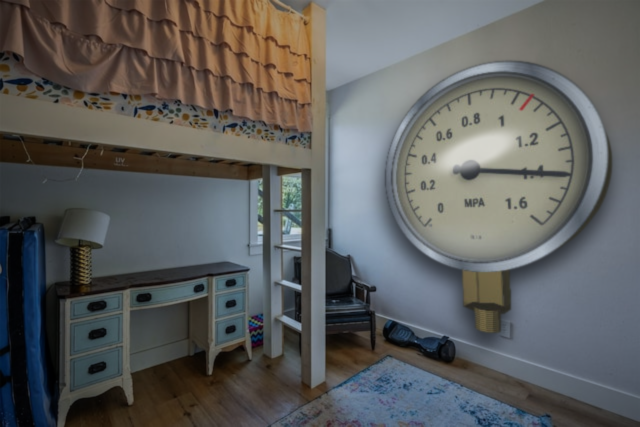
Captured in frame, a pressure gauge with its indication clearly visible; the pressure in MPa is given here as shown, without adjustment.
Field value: 1.4 MPa
